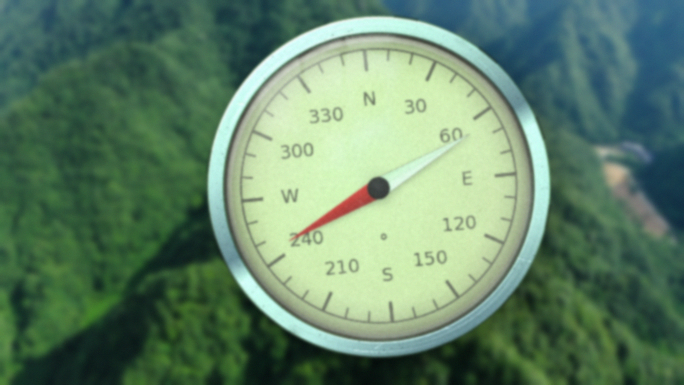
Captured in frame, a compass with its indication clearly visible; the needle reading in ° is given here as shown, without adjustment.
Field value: 245 °
